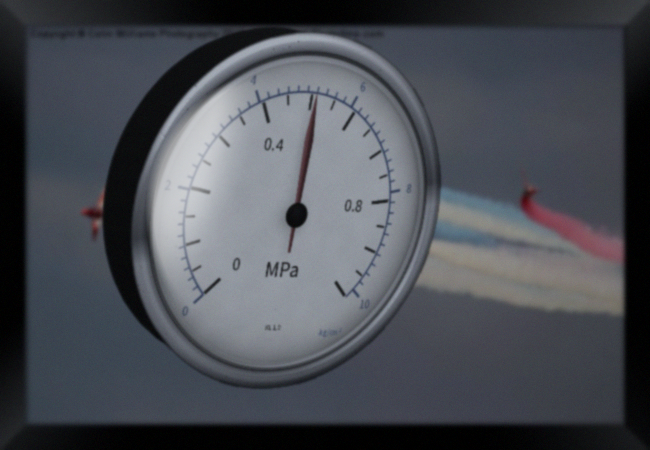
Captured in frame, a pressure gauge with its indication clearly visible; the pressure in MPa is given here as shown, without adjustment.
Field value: 0.5 MPa
